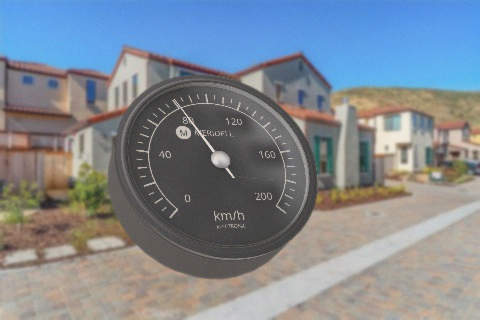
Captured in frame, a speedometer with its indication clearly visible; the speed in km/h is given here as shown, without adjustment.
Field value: 80 km/h
